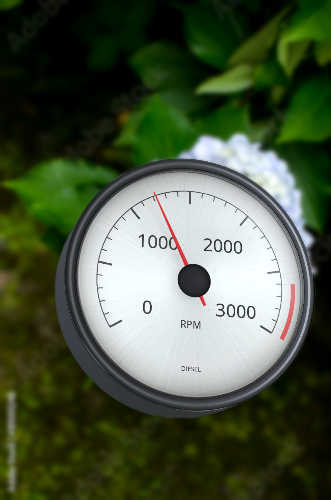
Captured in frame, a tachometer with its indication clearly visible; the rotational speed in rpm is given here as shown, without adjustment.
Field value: 1200 rpm
